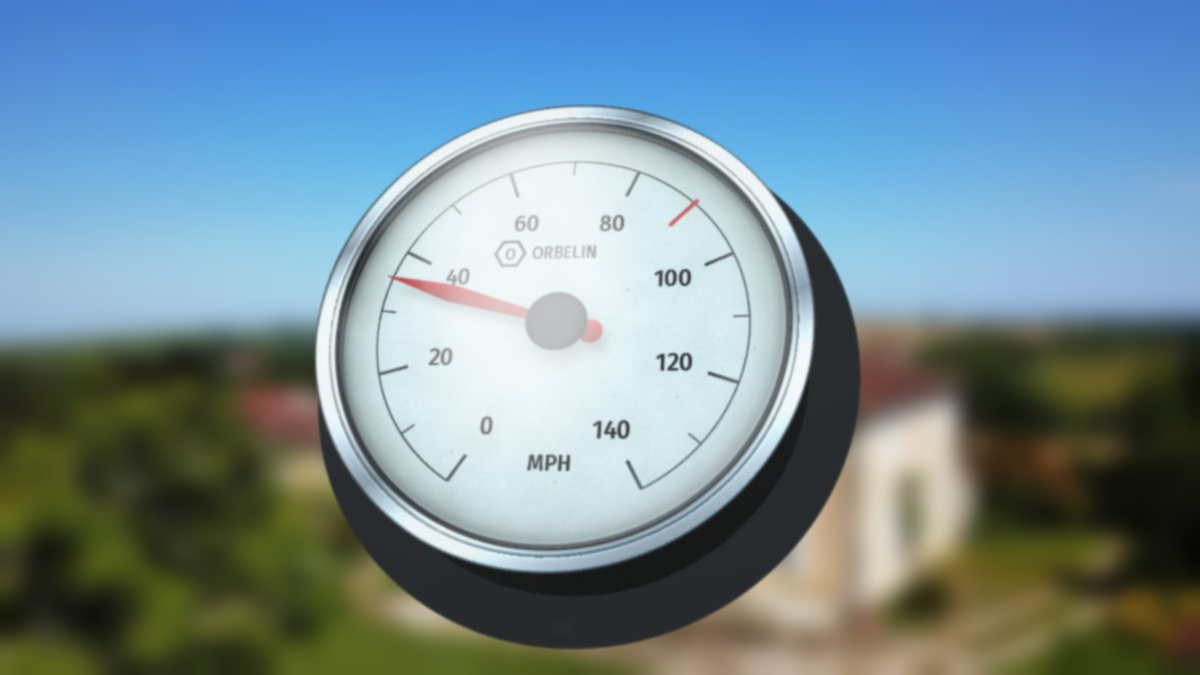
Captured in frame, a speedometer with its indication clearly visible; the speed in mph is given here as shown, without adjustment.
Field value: 35 mph
